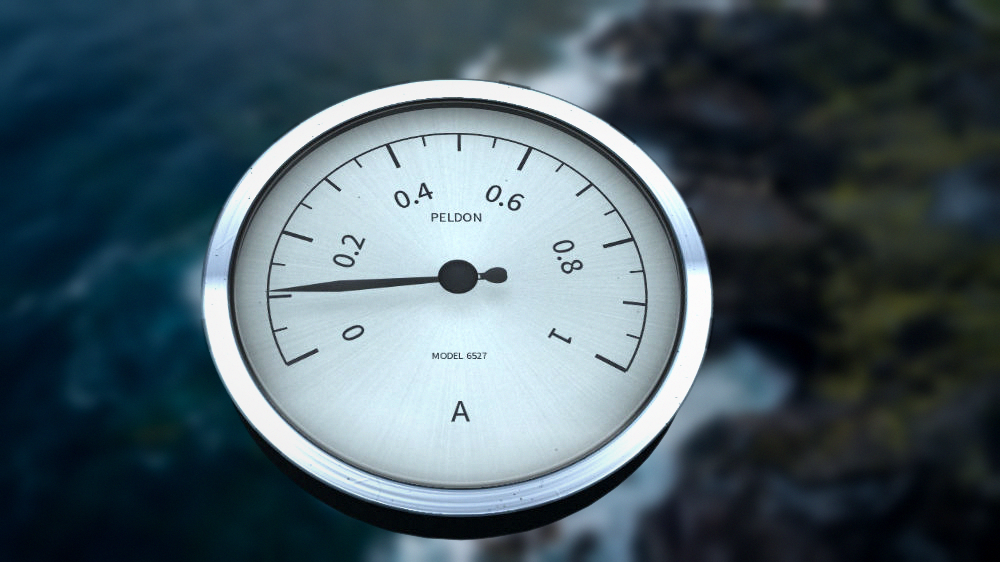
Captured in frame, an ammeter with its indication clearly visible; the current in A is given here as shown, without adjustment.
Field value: 0.1 A
